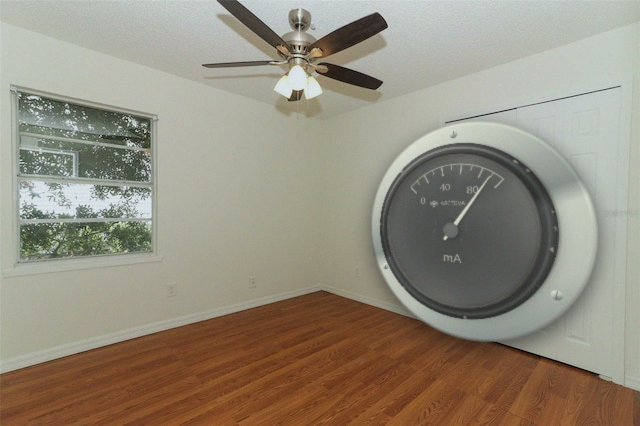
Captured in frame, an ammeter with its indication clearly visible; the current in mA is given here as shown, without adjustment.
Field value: 90 mA
